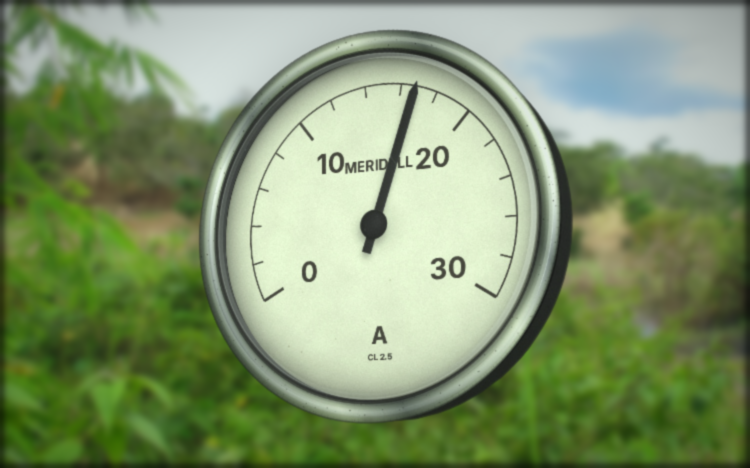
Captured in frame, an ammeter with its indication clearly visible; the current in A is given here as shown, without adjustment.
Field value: 17 A
